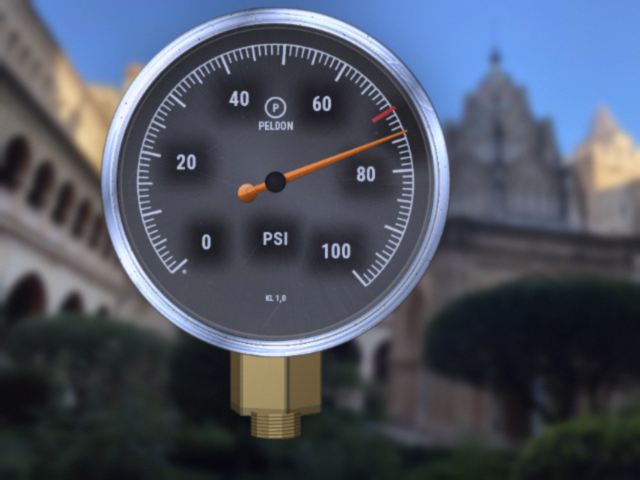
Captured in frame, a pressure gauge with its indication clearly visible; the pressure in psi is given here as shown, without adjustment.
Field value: 74 psi
